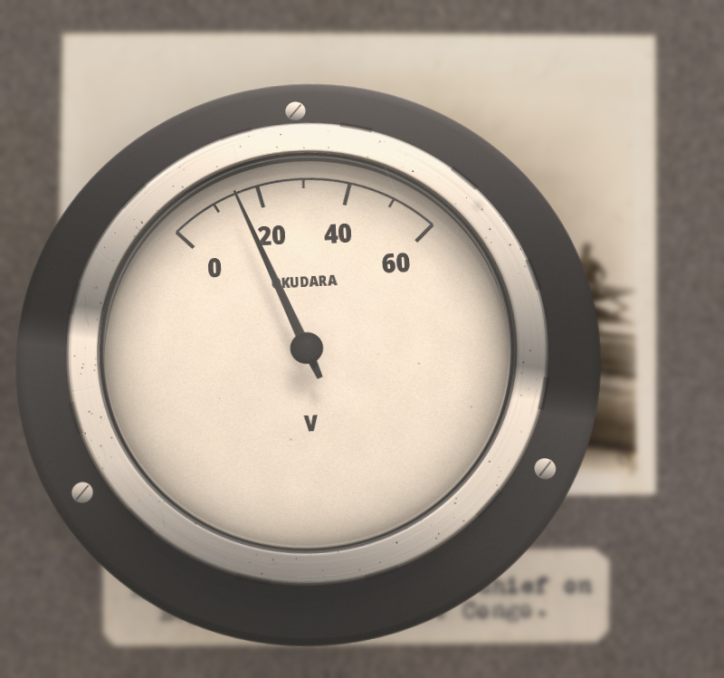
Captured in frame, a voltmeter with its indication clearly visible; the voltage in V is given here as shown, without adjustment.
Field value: 15 V
